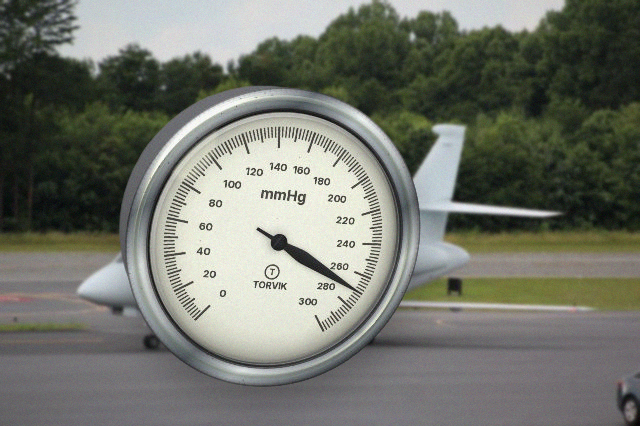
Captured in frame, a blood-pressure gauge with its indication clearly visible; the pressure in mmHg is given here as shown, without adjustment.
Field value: 270 mmHg
